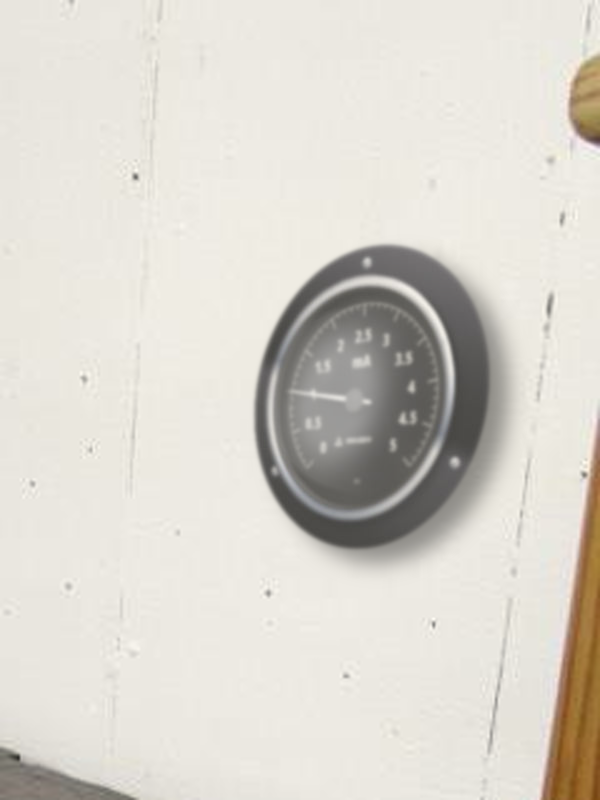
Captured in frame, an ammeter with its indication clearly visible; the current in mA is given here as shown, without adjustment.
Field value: 1 mA
